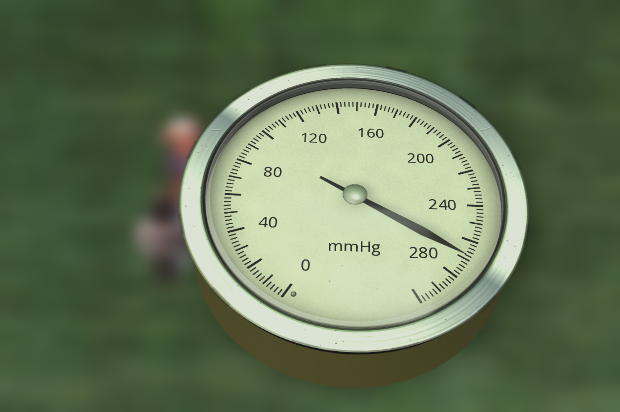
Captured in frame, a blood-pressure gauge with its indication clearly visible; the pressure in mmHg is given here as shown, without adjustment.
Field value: 270 mmHg
